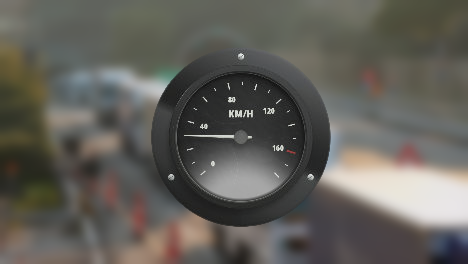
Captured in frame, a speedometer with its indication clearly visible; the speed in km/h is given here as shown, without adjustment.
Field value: 30 km/h
